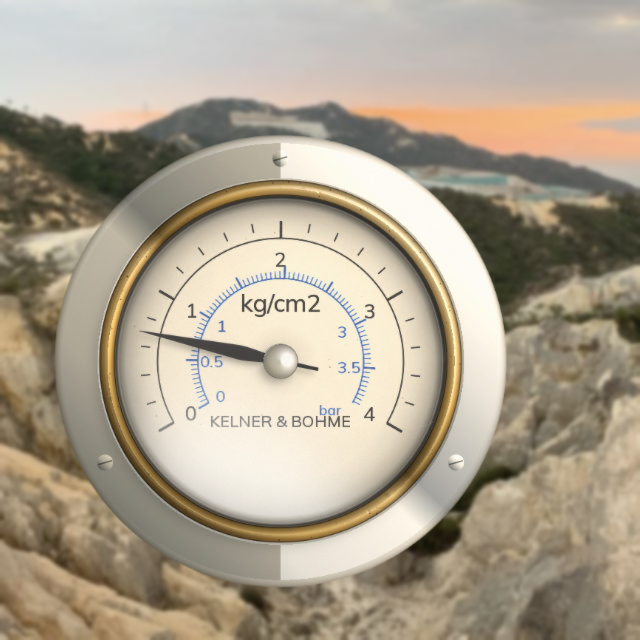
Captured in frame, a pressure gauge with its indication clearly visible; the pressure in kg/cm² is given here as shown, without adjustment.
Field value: 0.7 kg/cm²
